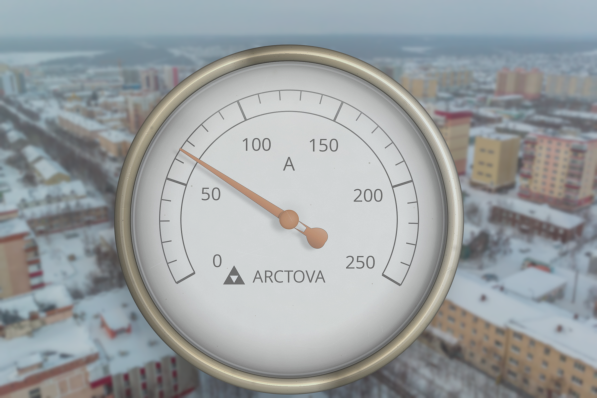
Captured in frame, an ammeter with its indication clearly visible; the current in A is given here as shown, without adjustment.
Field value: 65 A
